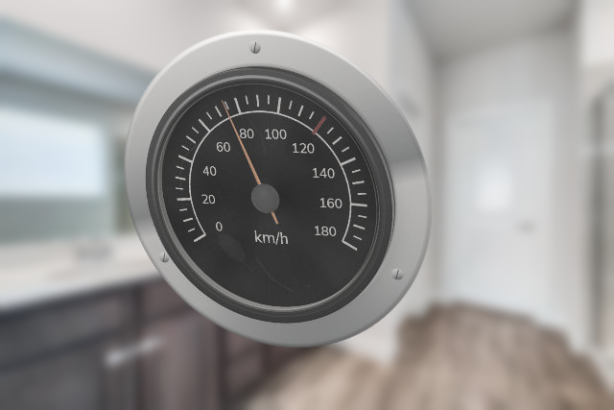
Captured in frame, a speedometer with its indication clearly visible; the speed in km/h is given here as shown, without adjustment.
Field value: 75 km/h
